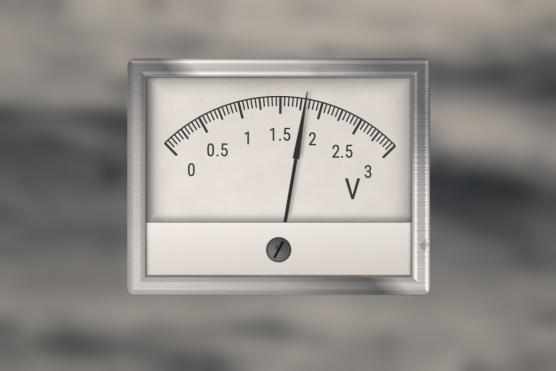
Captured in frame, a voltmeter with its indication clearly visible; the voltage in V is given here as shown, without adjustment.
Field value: 1.8 V
